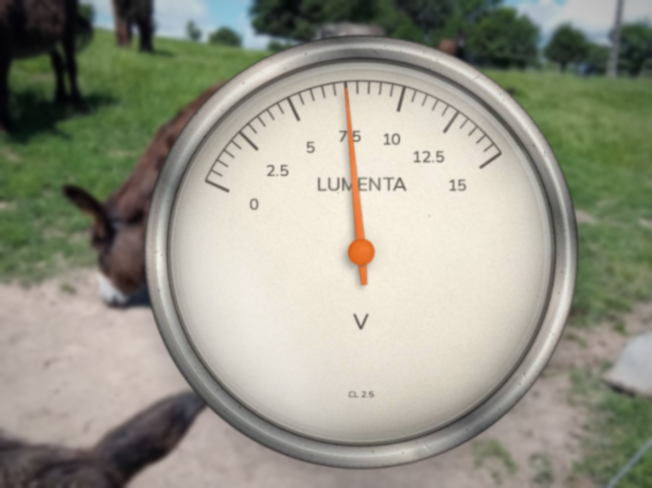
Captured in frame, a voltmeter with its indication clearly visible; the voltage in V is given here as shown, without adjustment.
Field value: 7.5 V
